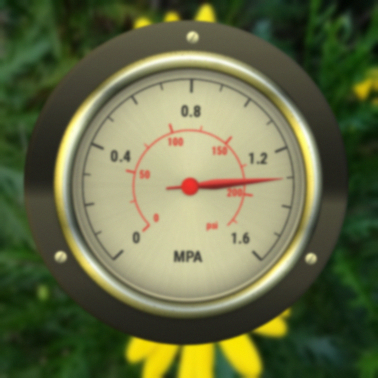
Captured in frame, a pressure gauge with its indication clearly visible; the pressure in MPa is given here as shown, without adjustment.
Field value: 1.3 MPa
